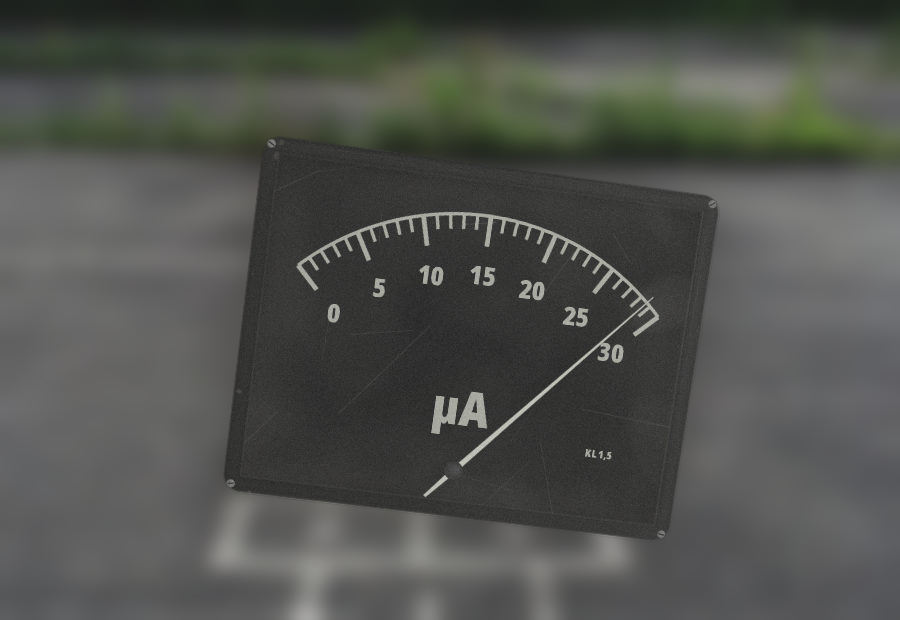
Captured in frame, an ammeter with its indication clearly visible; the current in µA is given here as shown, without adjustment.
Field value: 28.5 µA
